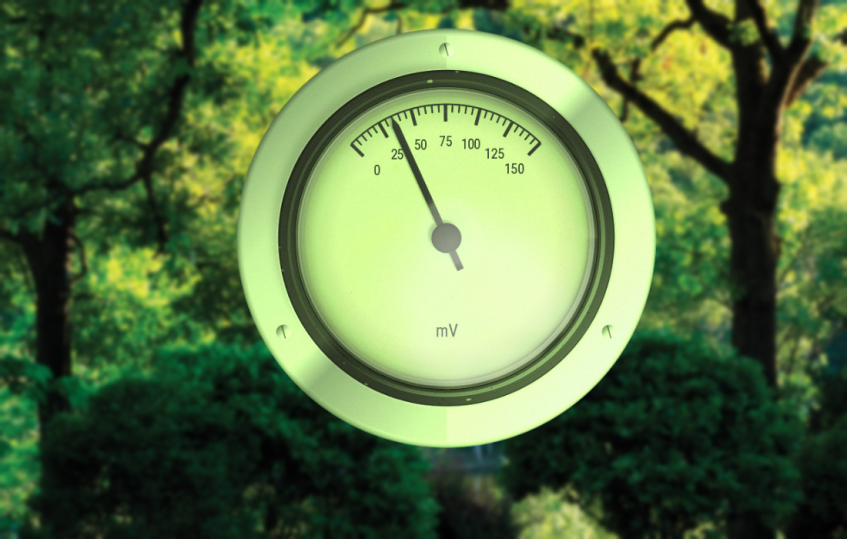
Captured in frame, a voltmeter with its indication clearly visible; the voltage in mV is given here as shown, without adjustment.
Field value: 35 mV
